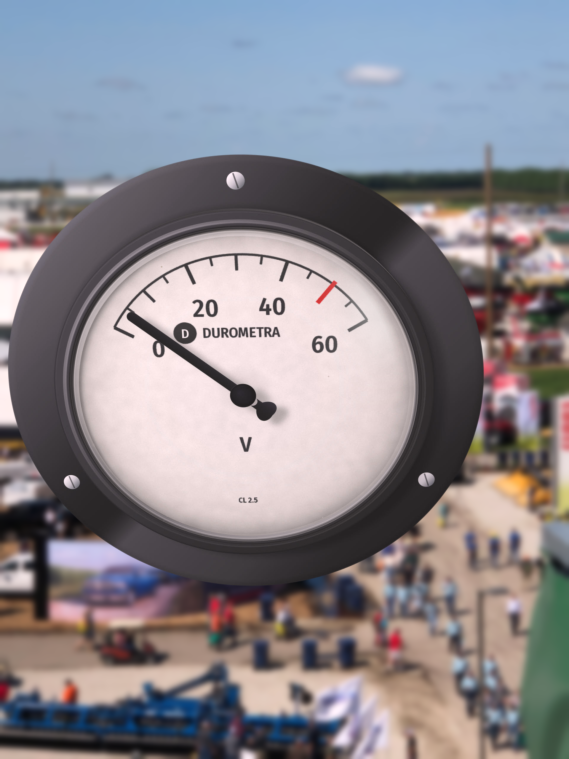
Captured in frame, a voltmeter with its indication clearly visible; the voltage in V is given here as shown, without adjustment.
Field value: 5 V
